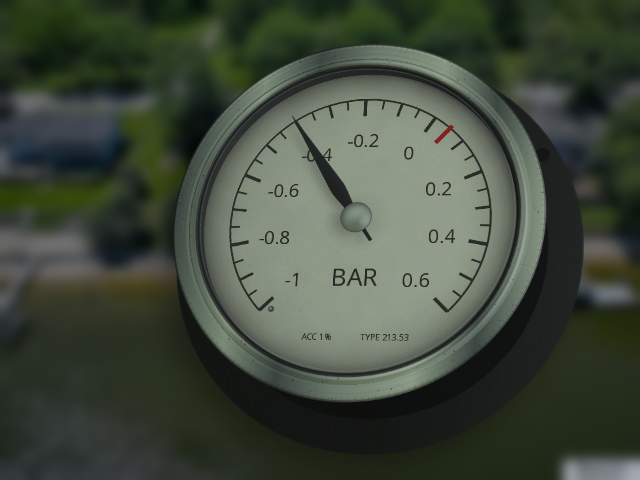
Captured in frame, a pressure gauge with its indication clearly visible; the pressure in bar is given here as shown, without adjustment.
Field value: -0.4 bar
